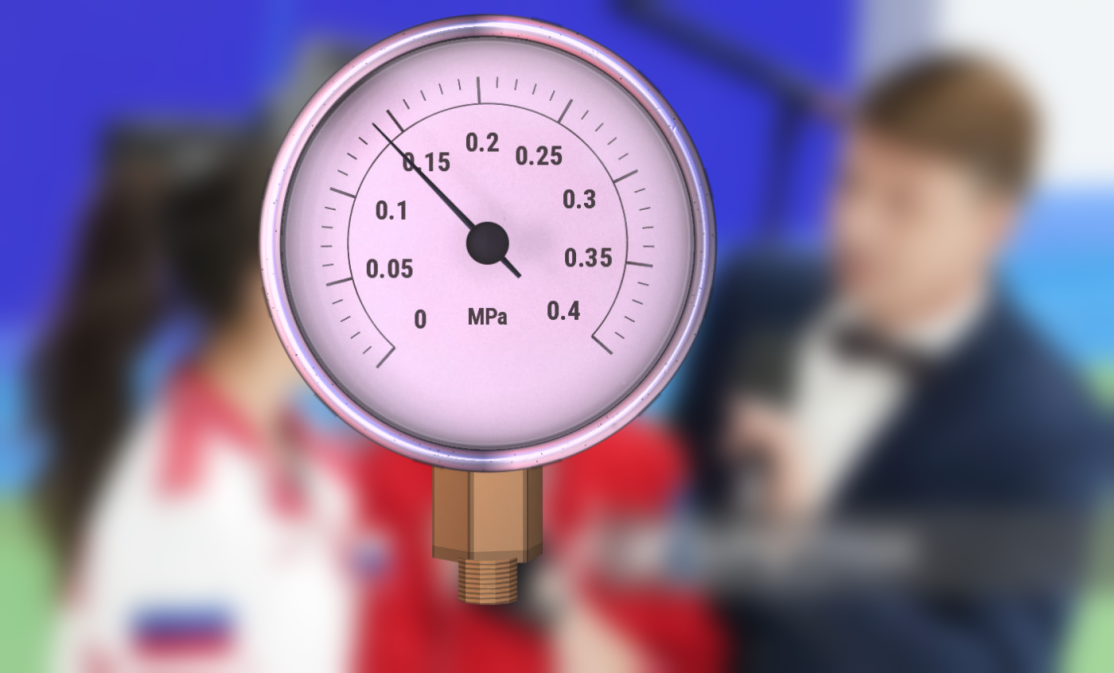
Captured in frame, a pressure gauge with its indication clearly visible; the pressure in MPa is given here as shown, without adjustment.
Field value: 0.14 MPa
